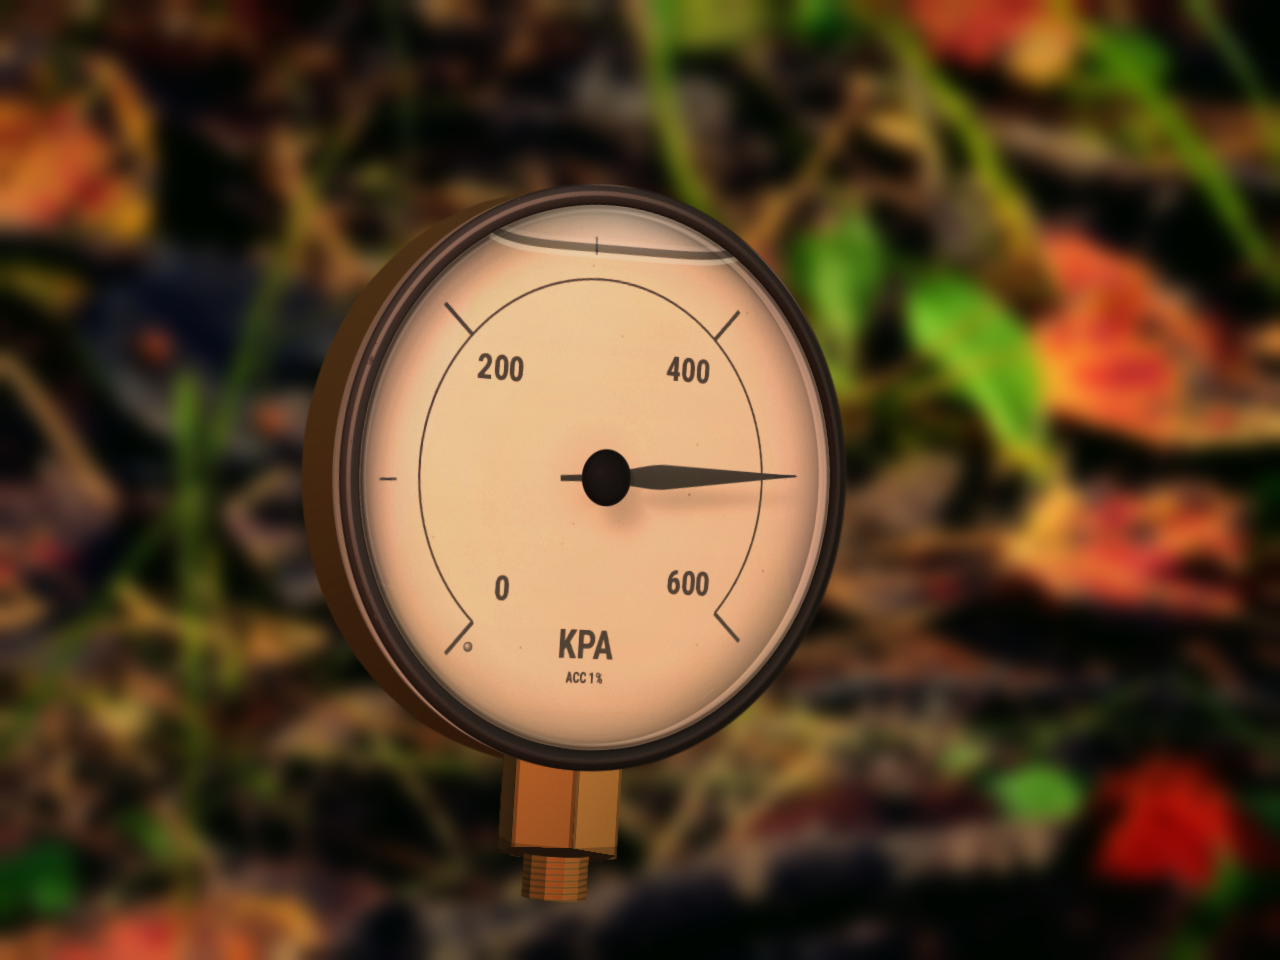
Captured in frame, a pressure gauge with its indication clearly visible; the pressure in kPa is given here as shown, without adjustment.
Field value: 500 kPa
